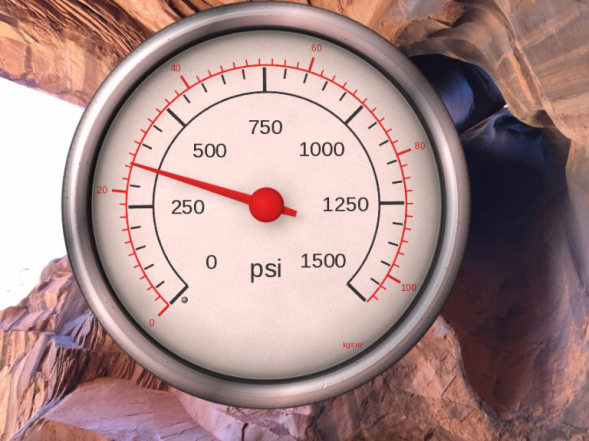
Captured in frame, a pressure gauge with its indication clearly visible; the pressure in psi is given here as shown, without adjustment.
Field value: 350 psi
